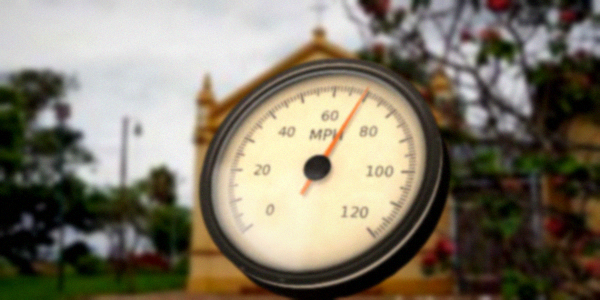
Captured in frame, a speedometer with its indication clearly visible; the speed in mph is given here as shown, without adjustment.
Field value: 70 mph
